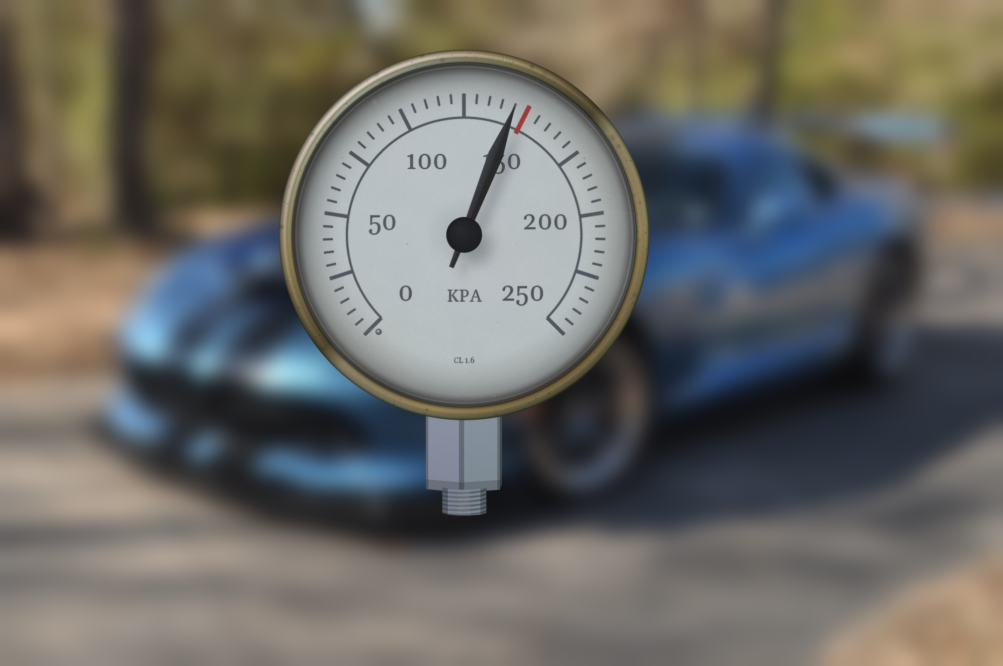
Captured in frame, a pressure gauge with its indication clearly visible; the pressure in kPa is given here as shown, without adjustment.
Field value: 145 kPa
